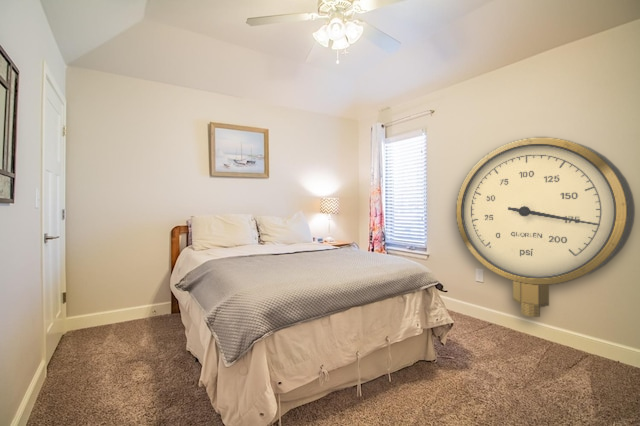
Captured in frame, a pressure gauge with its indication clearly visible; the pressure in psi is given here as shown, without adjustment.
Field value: 175 psi
